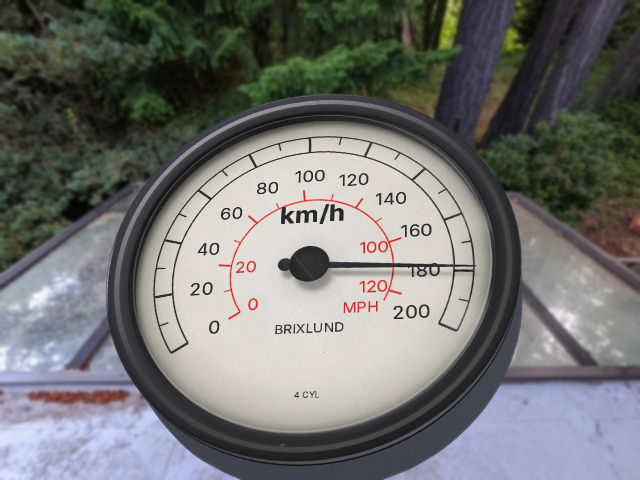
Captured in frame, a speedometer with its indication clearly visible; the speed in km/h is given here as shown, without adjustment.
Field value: 180 km/h
